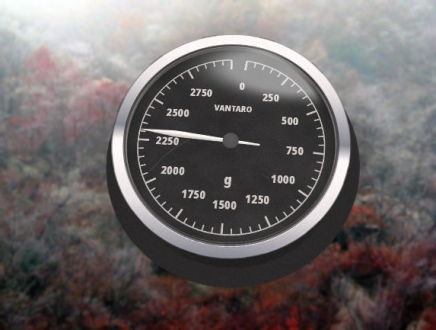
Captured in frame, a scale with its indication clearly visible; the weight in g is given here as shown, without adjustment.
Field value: 2300 g
